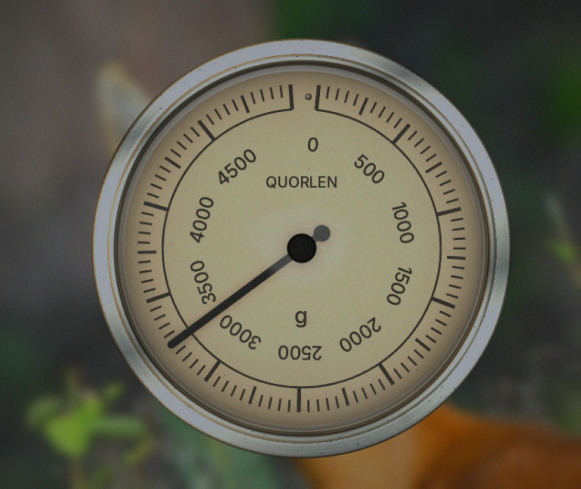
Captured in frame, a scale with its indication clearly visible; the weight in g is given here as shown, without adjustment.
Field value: 3250 g
